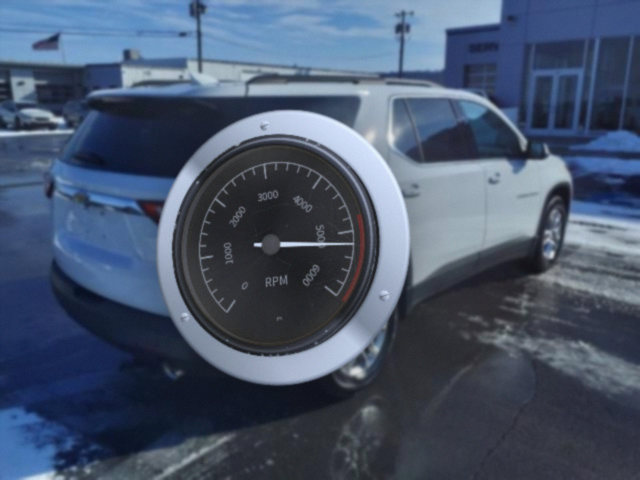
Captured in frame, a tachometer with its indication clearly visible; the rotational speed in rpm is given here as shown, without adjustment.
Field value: 5200 rpm
